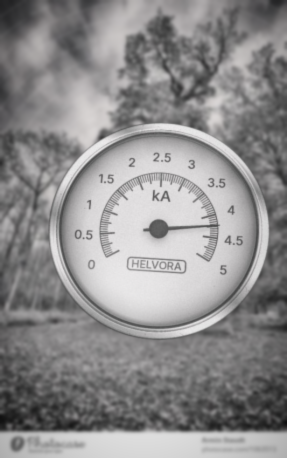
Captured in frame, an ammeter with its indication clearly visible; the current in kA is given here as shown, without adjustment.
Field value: 4.25 kA
